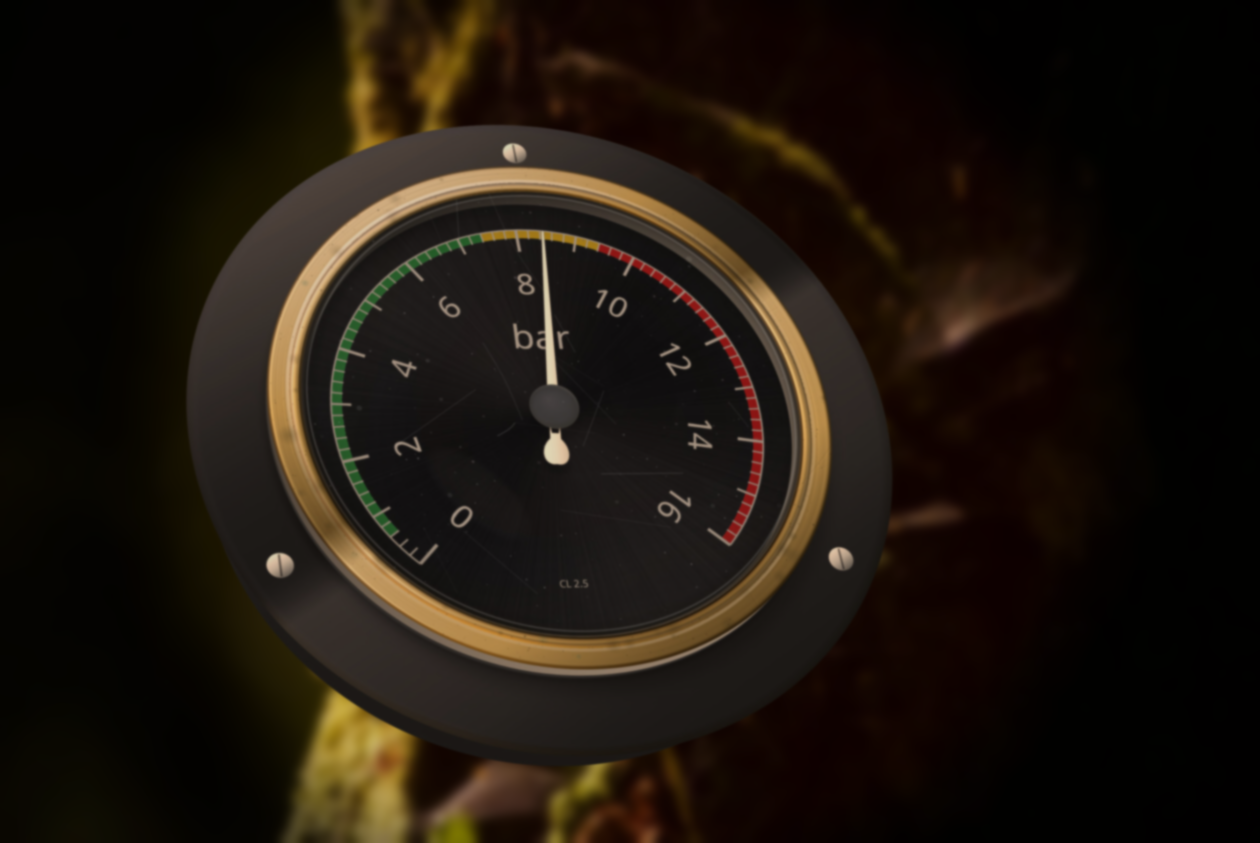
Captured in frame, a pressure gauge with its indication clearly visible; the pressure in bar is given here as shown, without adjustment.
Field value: 8.4 bar
